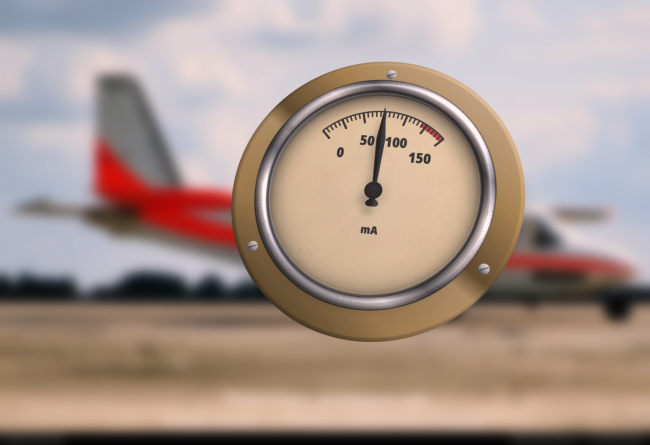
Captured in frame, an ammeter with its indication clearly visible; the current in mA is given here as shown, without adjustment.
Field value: 75 mA
